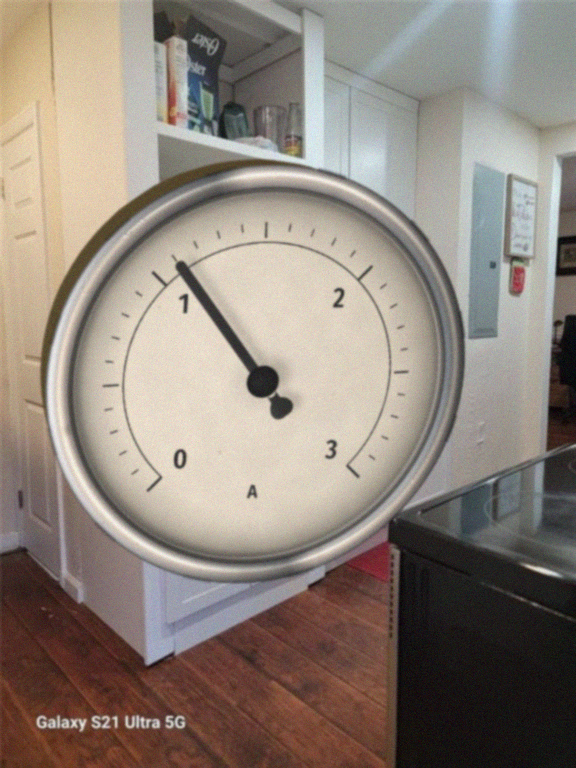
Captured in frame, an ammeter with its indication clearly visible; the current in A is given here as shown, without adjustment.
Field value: 1.1 A
